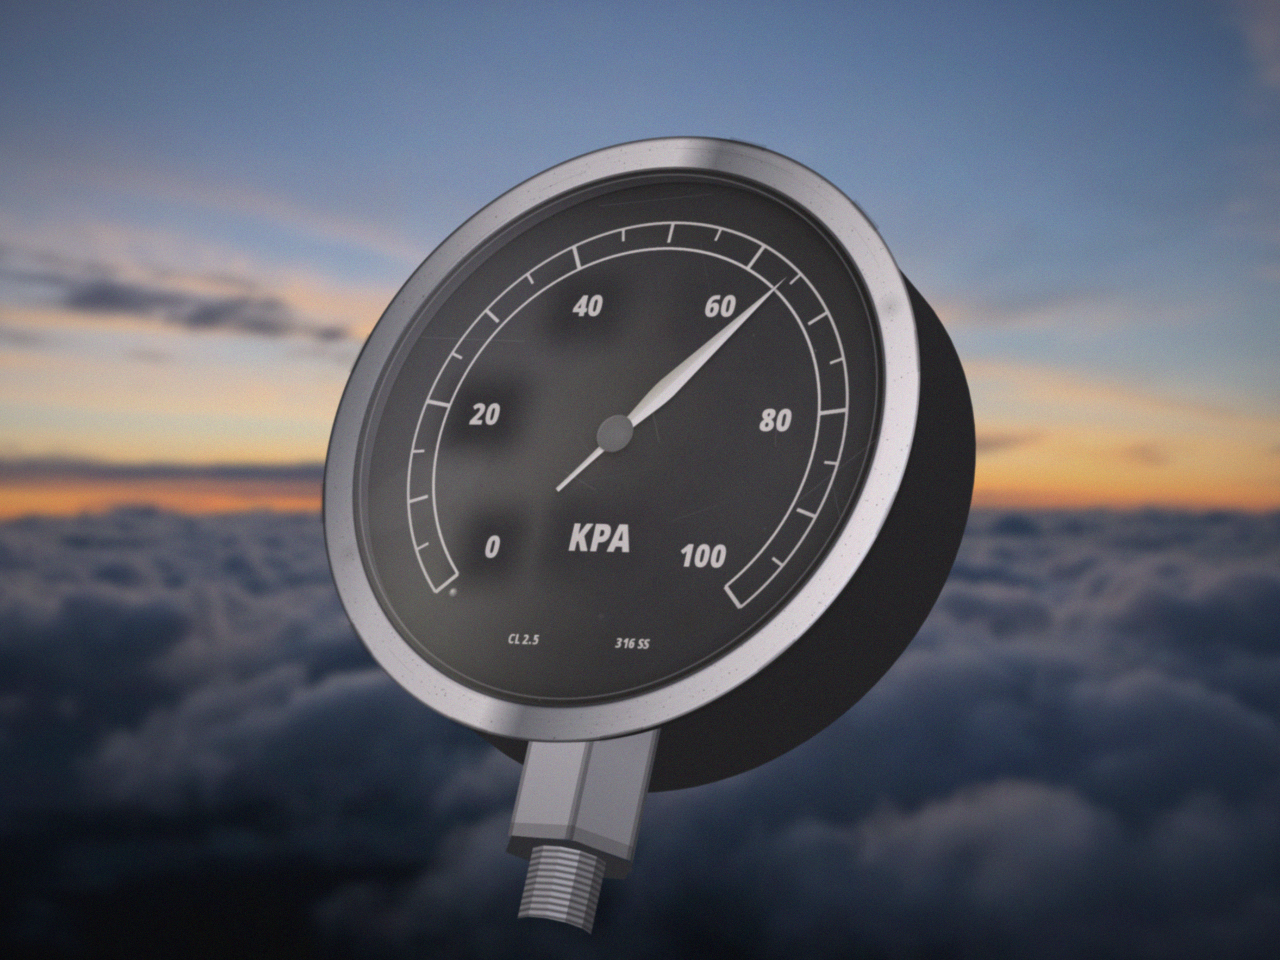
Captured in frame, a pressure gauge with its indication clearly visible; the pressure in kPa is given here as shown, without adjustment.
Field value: 65 kPa
